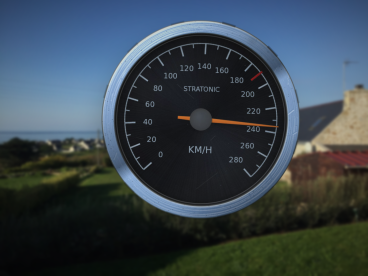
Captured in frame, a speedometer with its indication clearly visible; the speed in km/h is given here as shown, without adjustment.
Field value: 235 km/h
